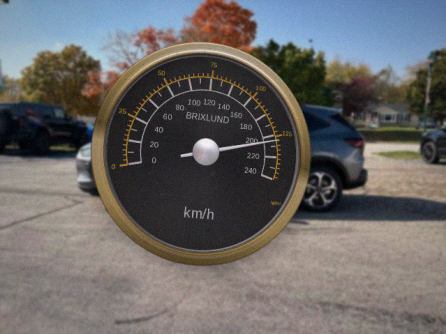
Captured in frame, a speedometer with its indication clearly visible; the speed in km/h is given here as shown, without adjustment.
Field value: 205 km/h
